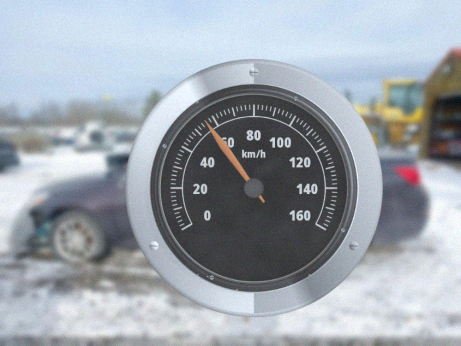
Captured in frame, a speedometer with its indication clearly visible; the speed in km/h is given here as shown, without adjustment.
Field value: 56 km/h
